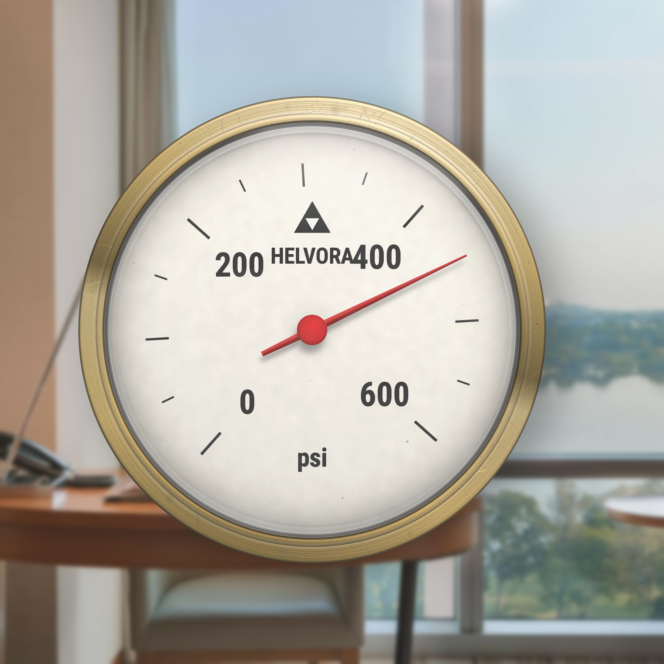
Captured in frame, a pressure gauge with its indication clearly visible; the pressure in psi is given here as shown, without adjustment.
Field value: 450 psi
